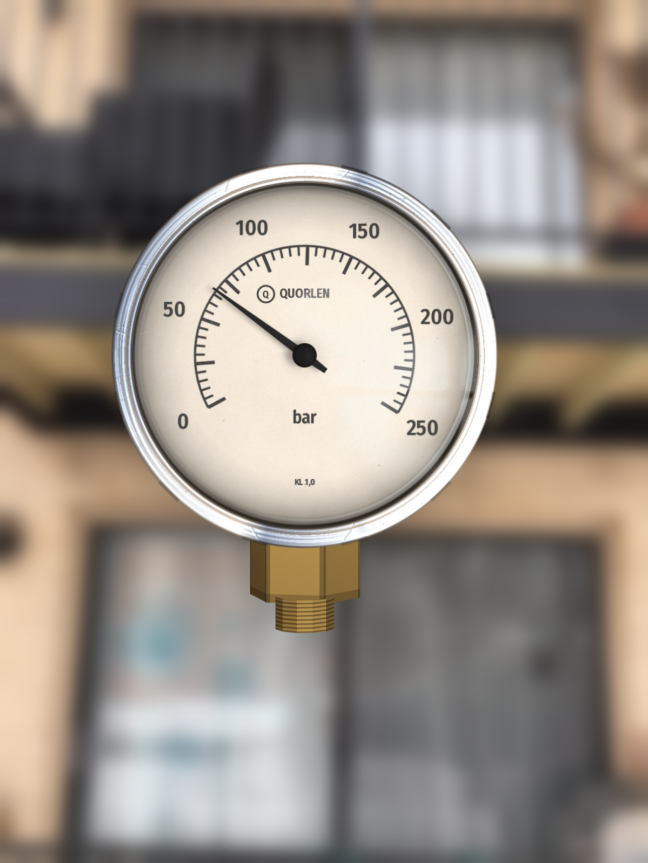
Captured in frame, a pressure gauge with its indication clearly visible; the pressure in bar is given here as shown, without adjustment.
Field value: 67.5 bar
